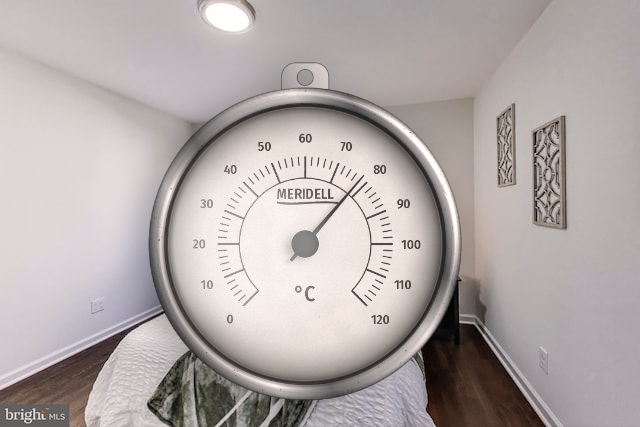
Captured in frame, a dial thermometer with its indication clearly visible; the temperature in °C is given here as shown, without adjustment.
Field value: 78 °C
